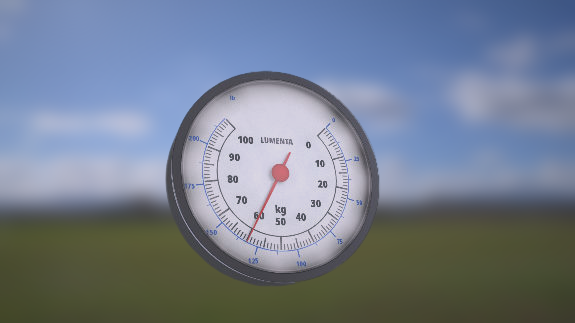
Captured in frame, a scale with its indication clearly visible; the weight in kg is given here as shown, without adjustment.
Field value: 60 kg
